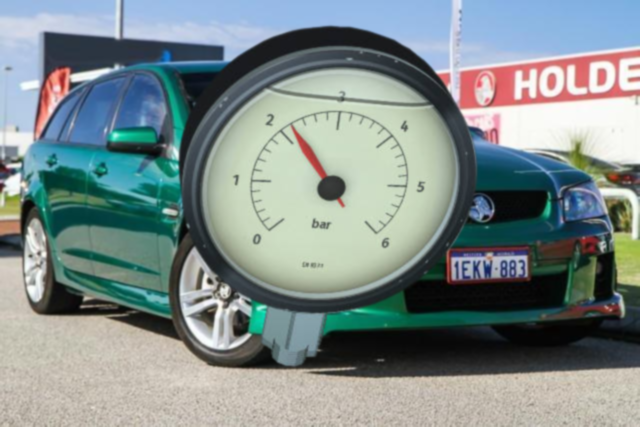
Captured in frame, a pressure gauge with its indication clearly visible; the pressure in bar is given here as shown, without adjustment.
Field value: 2.2 bar
